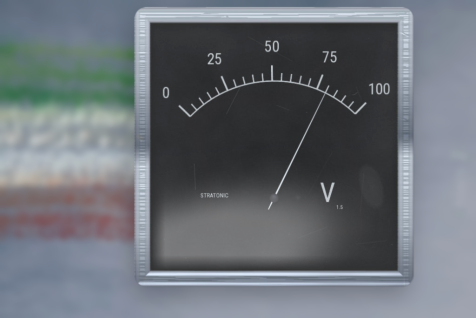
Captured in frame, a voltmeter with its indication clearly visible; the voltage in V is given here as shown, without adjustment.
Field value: 80 V
